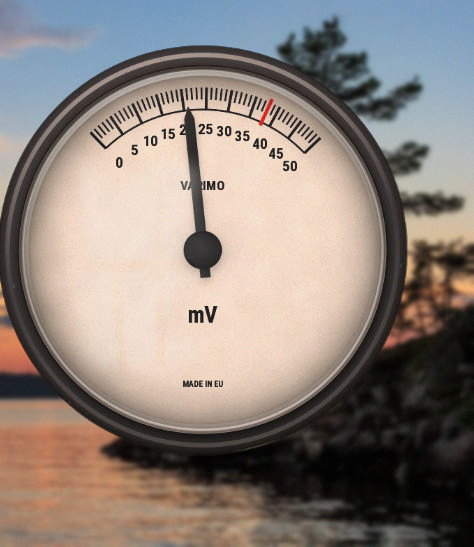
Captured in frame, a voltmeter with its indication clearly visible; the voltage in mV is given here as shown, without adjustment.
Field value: 21 mV
